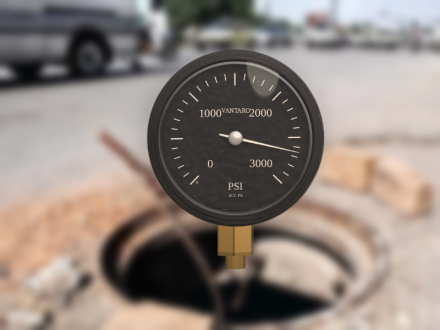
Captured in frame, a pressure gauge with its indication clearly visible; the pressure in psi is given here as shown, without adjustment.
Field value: 2650 psi
